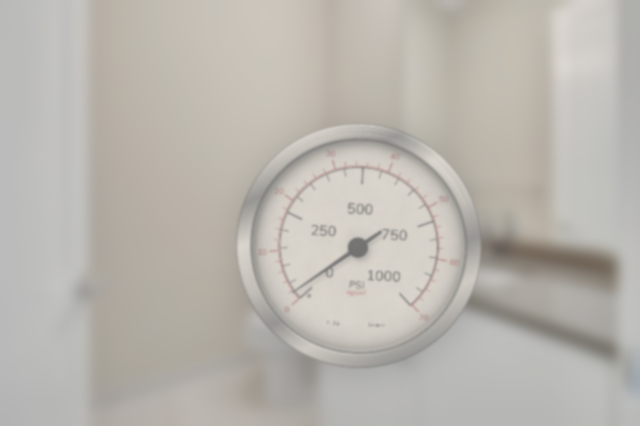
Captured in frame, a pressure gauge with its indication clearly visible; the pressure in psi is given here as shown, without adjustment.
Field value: 25 psi
